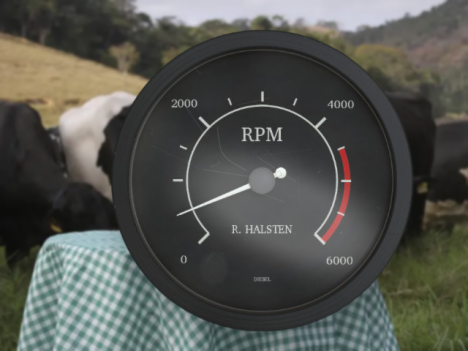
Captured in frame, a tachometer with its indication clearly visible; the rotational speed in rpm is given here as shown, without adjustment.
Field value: 500 rpm
